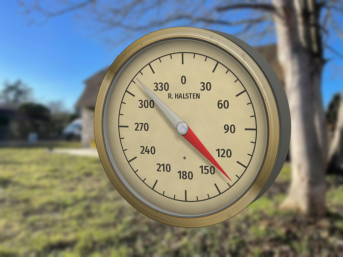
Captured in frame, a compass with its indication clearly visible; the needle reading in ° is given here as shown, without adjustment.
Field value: 135 °
